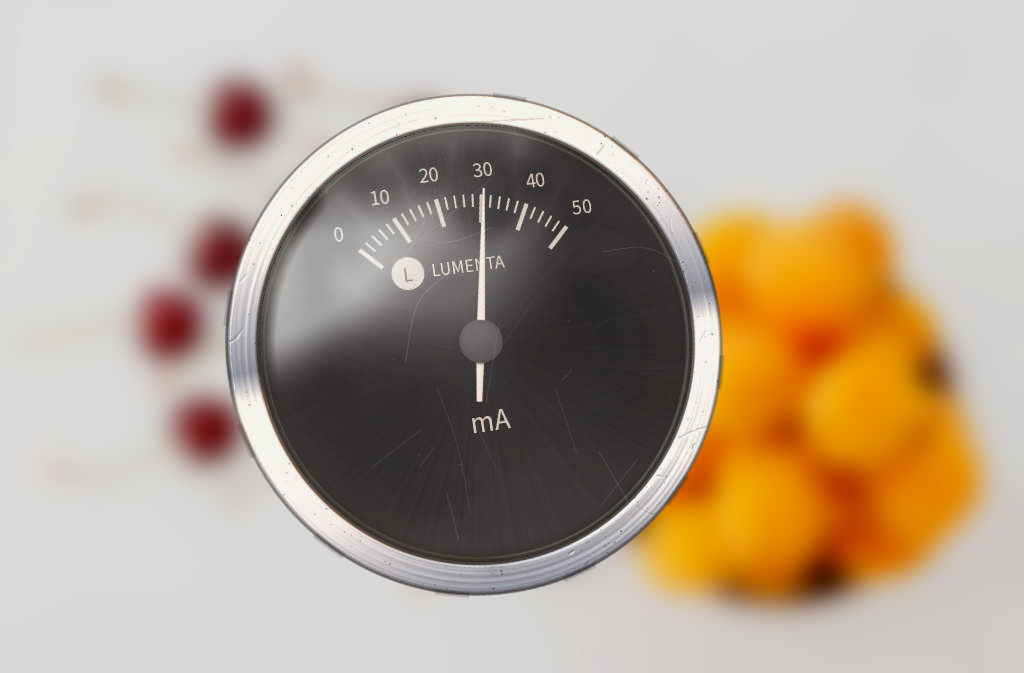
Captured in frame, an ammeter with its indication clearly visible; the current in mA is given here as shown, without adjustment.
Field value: 30 mA
